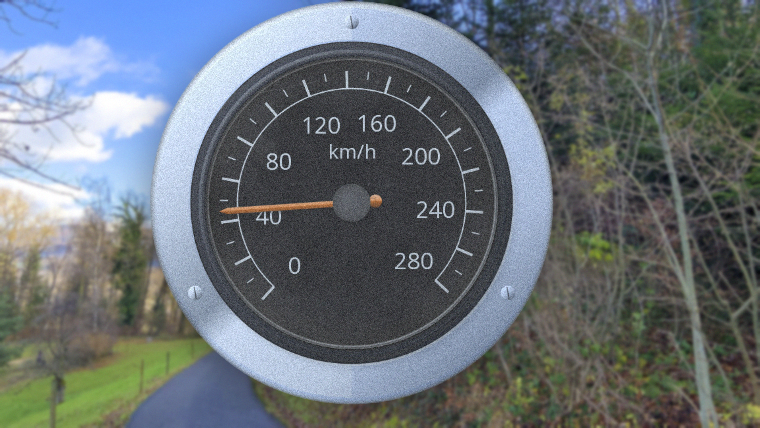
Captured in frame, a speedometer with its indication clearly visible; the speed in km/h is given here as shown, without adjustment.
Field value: 45 km/h
